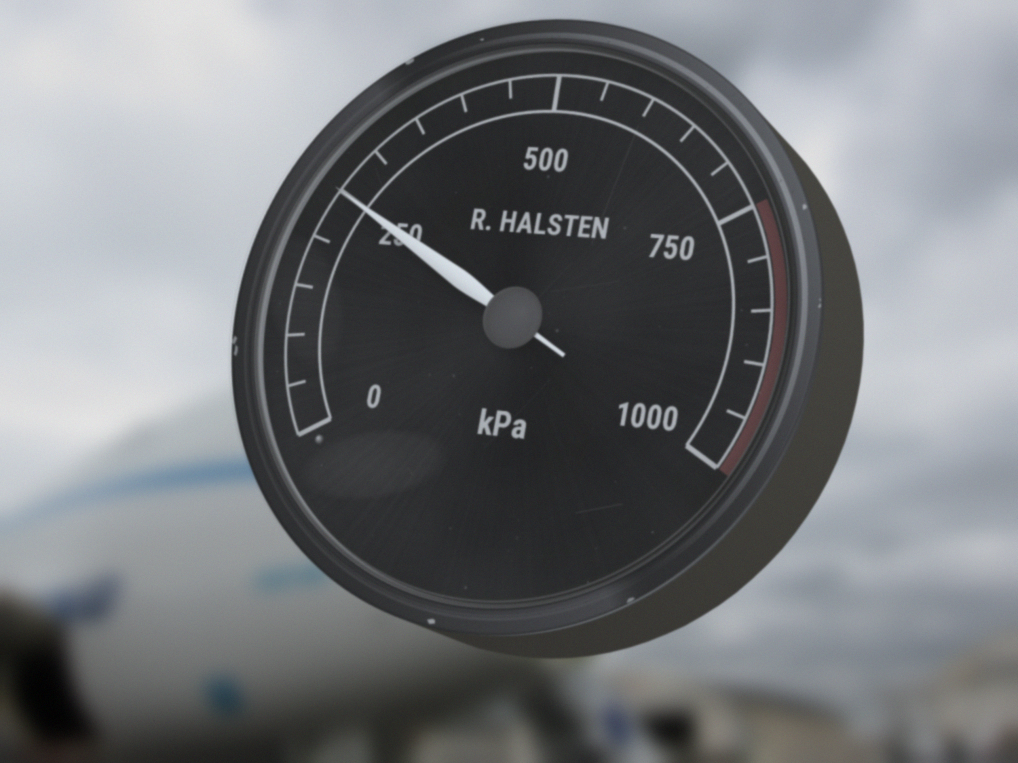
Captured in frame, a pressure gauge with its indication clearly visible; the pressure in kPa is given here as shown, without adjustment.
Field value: 250 kPa
